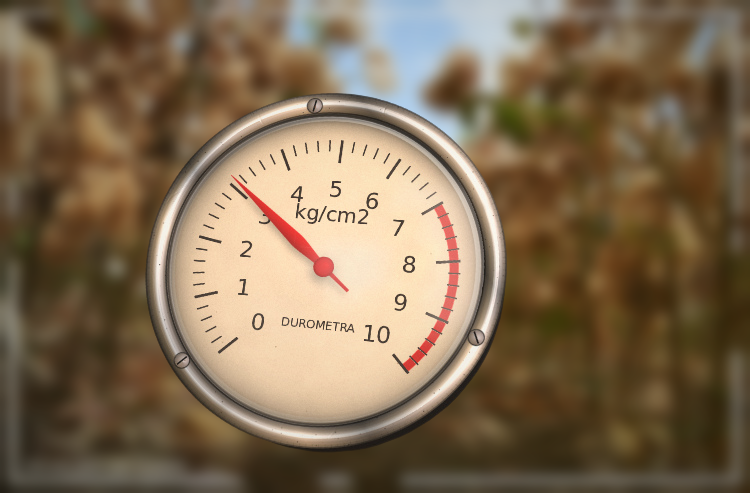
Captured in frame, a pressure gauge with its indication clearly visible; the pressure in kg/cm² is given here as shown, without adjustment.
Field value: 3.1 kg/cm²
